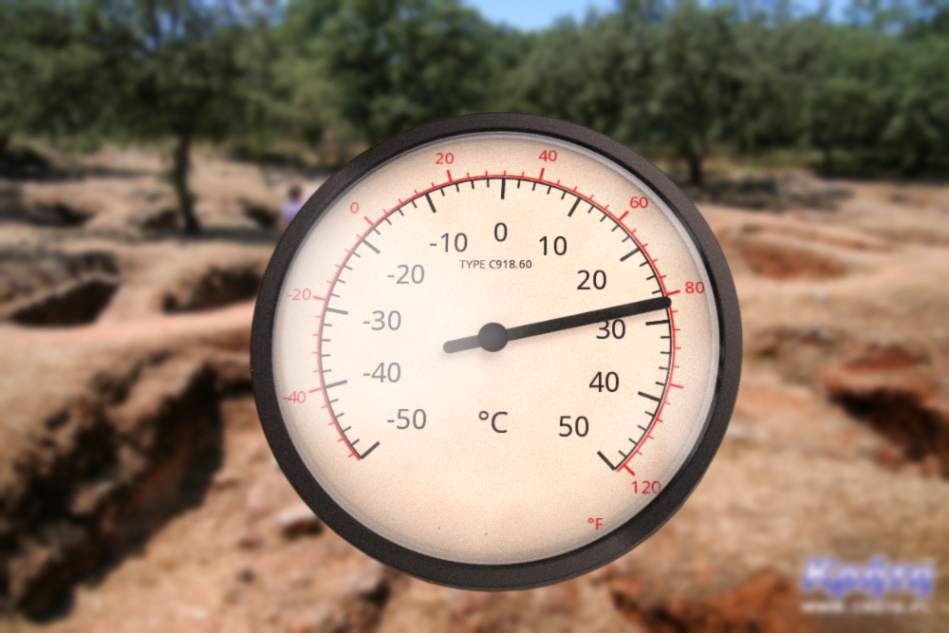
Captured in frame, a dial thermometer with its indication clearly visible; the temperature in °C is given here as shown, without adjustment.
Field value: 28 °C
